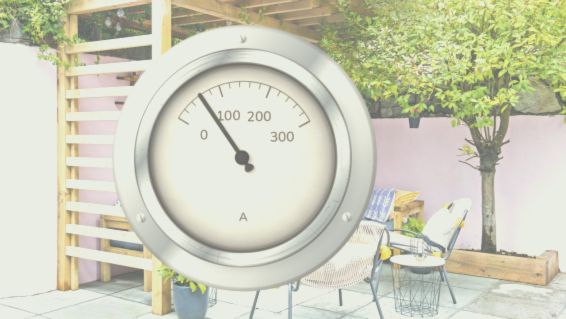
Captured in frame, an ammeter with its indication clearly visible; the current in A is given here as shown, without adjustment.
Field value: 60 A
